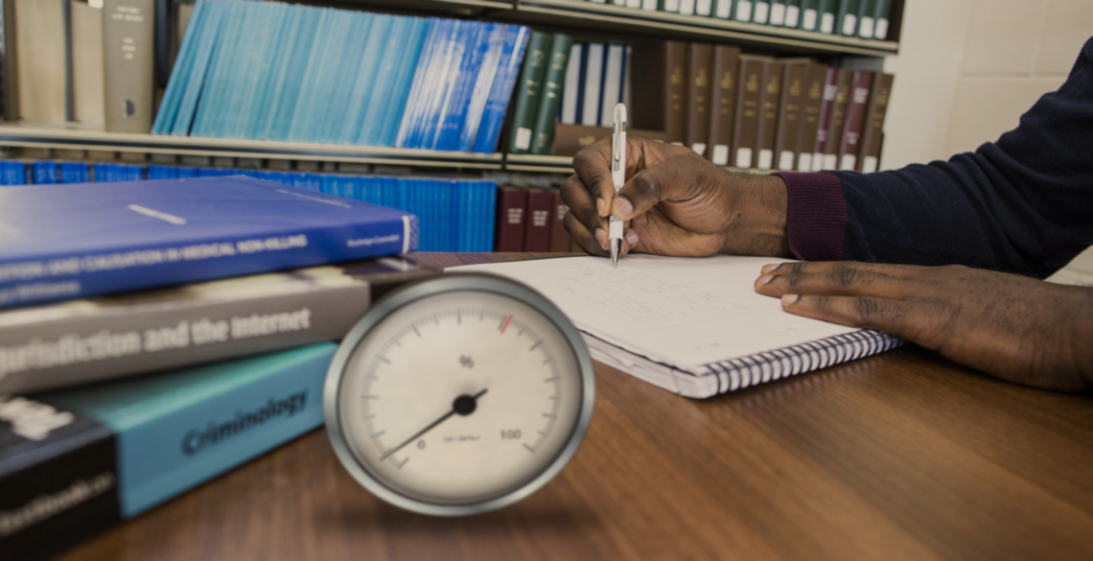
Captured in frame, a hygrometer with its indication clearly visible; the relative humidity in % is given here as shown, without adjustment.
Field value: 5 %
